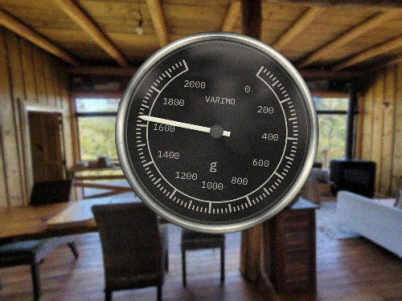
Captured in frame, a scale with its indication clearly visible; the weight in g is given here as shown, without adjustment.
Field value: 1640 g
